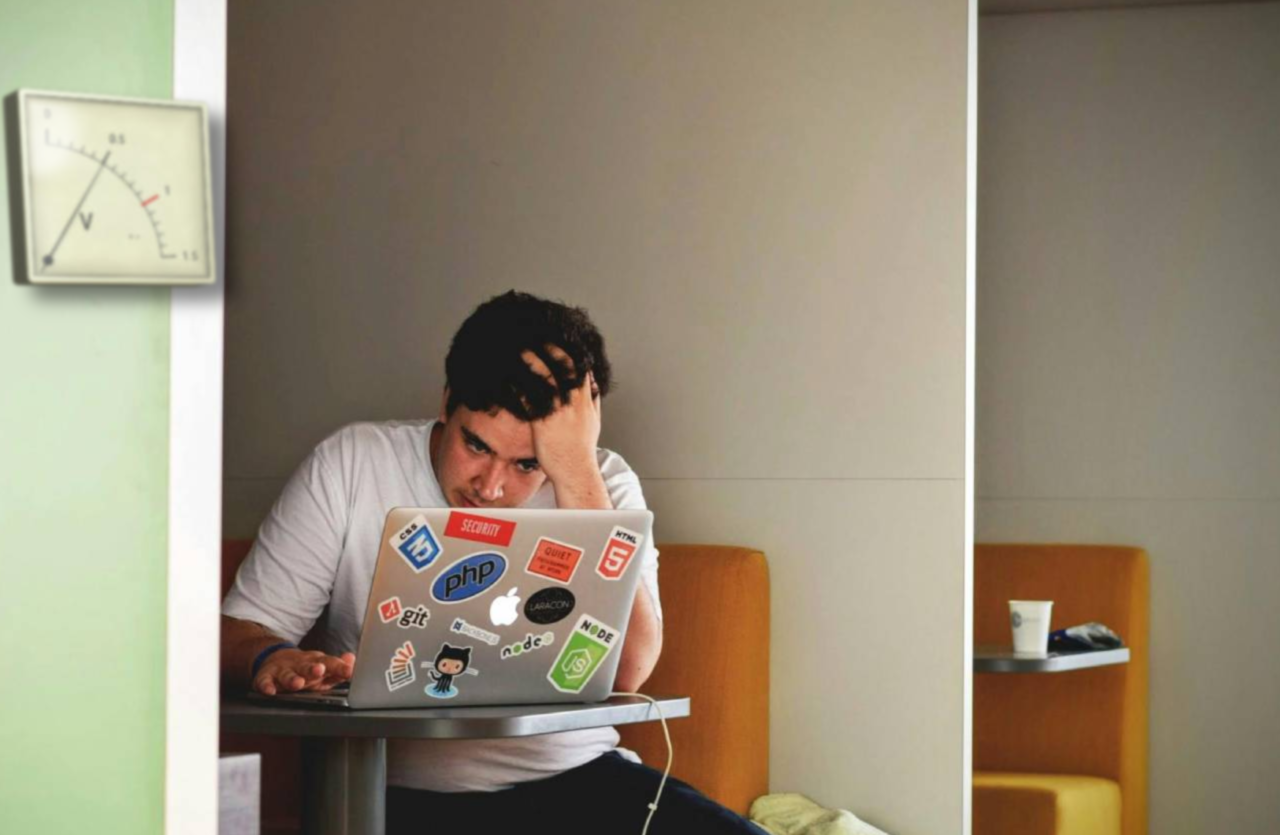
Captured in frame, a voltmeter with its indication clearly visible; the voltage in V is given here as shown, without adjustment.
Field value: 0.5 V
